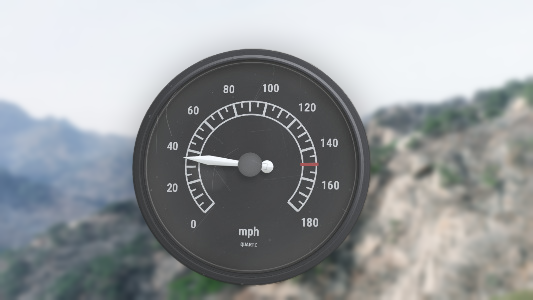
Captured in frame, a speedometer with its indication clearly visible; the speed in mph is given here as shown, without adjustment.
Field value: 35 mph
